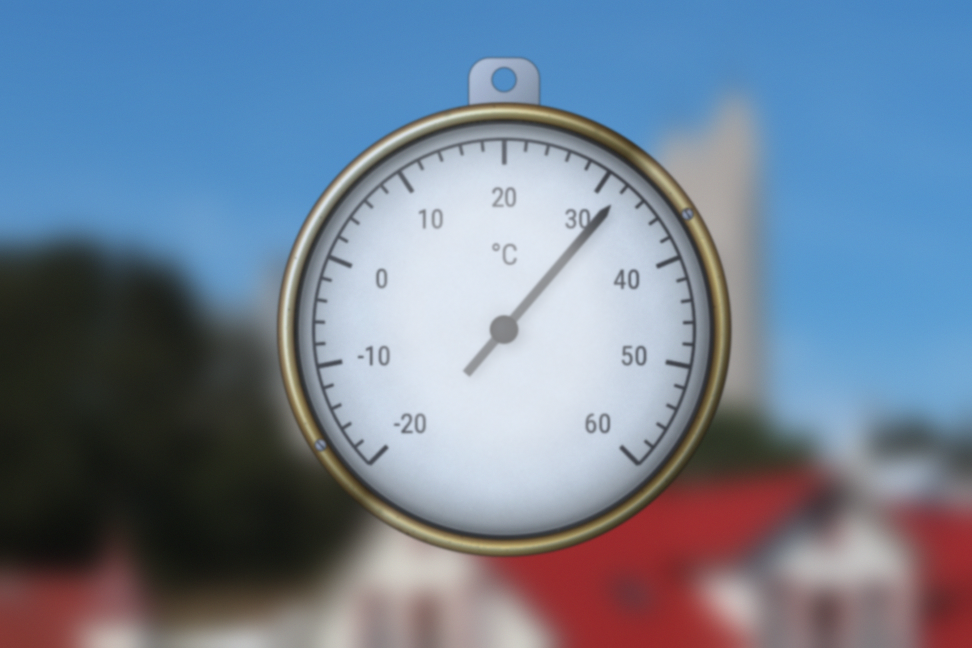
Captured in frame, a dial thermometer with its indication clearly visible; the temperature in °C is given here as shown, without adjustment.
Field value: 32 °C
